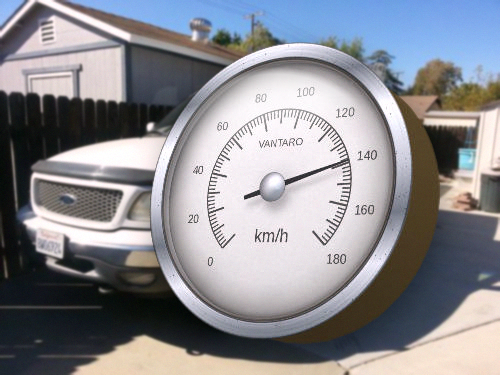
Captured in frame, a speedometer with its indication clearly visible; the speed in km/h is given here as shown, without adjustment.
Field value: 140 km/h
